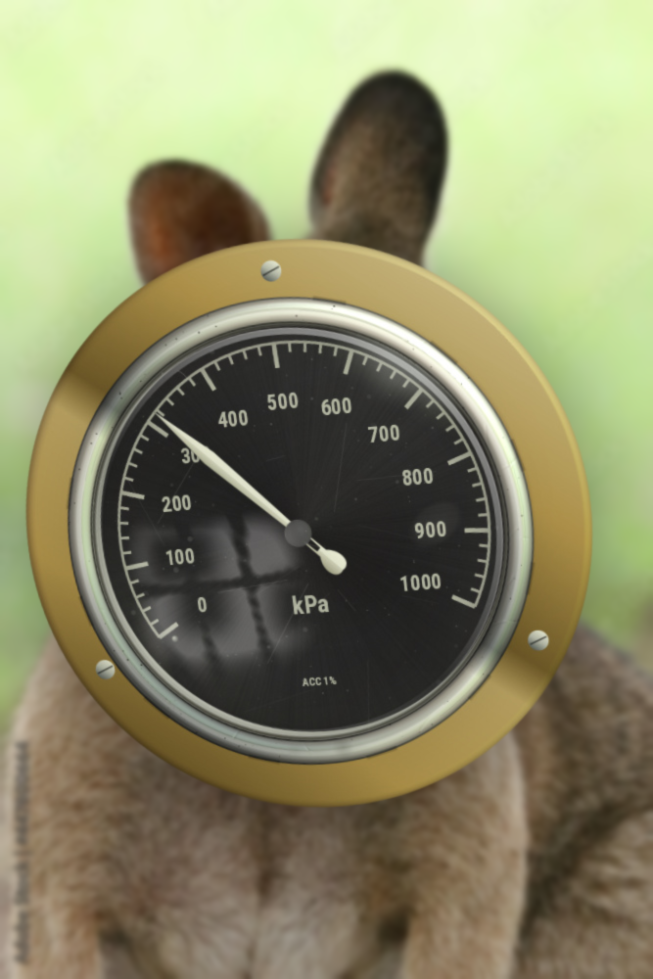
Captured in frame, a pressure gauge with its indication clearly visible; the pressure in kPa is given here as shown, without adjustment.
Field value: 320 kPa
